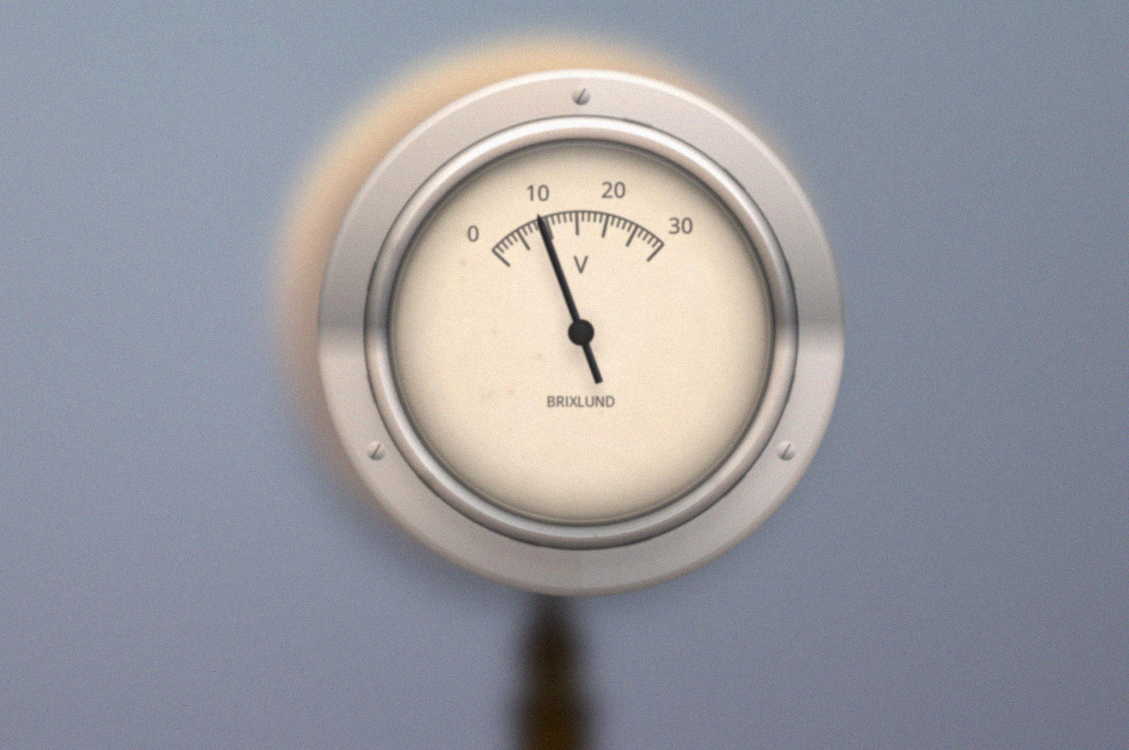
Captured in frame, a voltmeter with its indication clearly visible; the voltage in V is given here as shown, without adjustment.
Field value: 9 V
